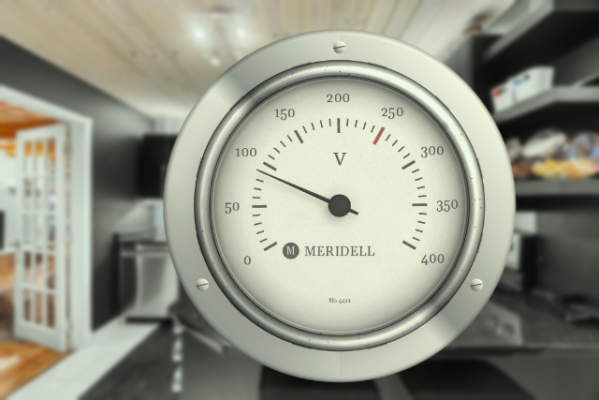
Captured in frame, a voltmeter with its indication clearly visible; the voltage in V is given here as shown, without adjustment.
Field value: 90 V
